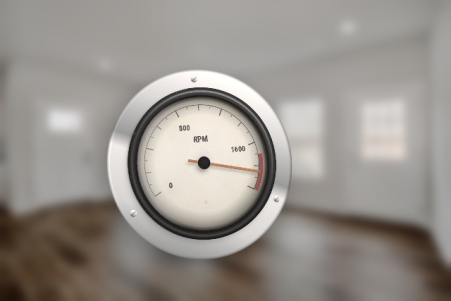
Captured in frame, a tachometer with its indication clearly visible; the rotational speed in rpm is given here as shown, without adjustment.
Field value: 1850 rpm
